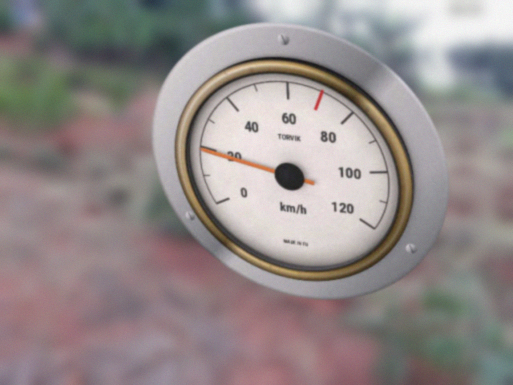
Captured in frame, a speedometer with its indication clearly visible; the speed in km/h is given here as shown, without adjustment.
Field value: 20 km/h
